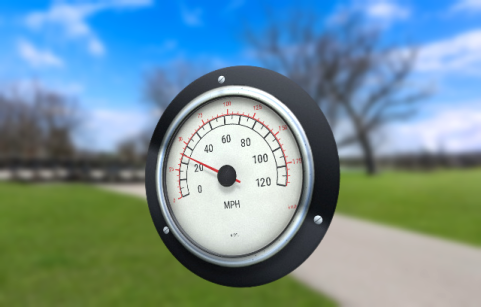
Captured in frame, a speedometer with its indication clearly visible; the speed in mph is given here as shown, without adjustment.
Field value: 25 mph
